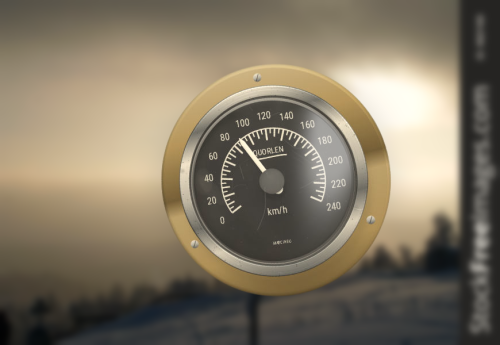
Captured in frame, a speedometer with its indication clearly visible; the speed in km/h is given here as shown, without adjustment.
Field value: 90 km/h
